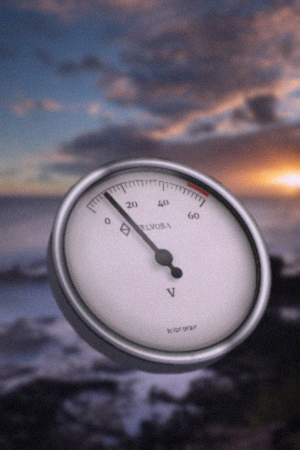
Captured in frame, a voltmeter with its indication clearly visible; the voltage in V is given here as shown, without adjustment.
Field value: 10 V
